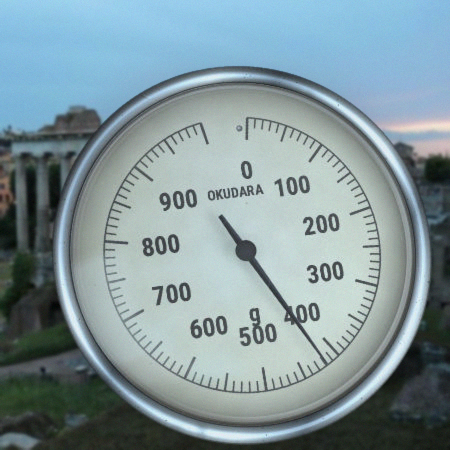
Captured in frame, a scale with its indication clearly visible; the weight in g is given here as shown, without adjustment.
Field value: 420 g
